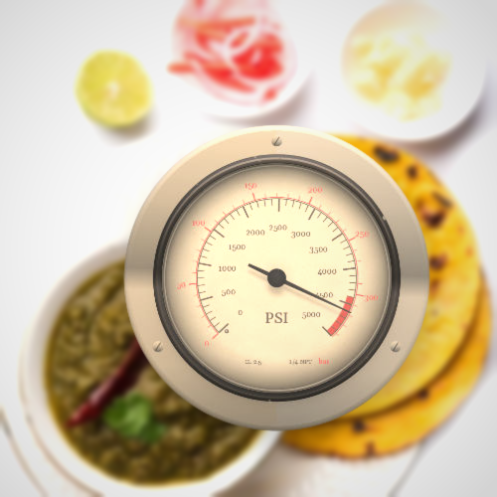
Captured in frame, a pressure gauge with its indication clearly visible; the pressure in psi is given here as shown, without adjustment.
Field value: 4600 psi
